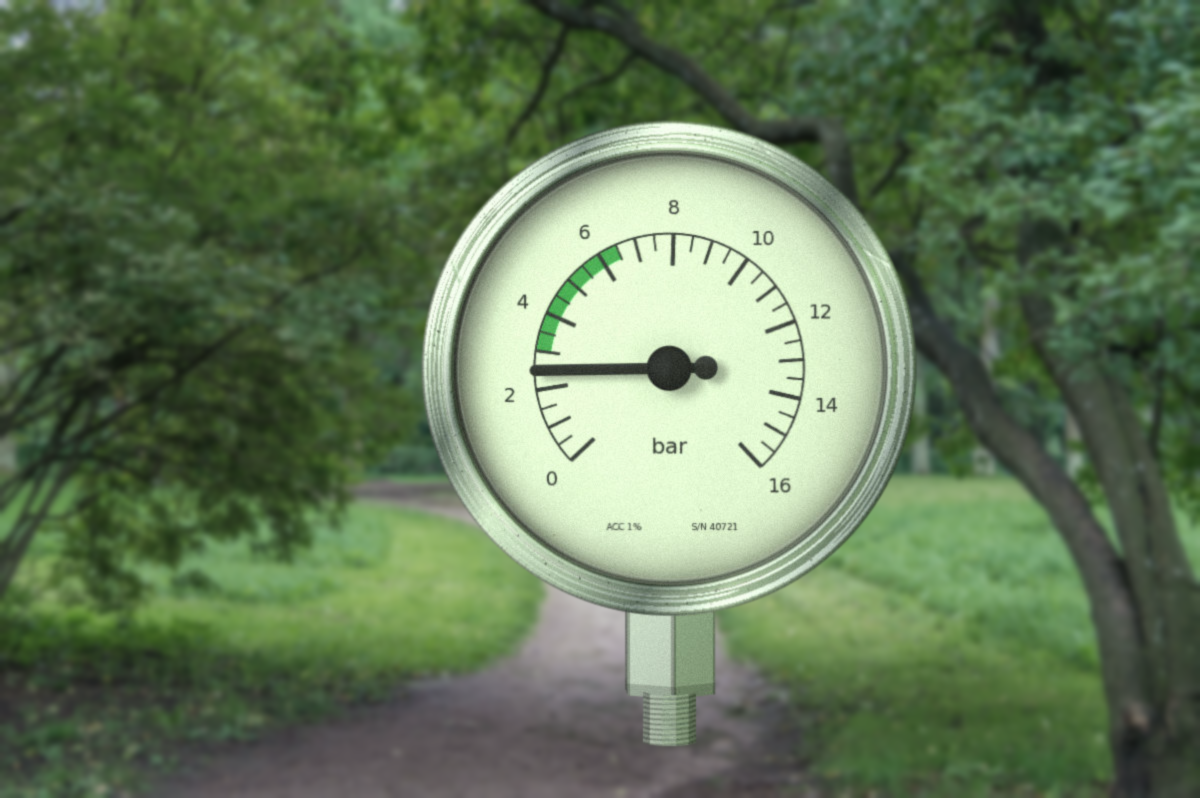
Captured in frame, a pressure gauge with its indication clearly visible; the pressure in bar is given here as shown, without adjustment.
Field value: 2.5 bar
